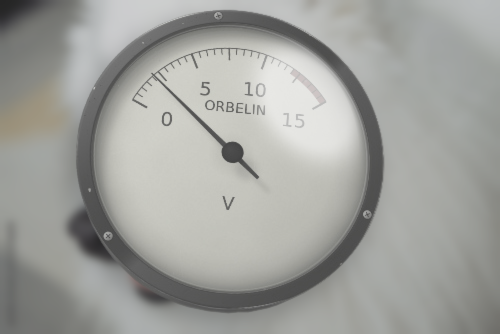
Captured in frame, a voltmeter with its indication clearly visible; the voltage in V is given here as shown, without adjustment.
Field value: 2 V
